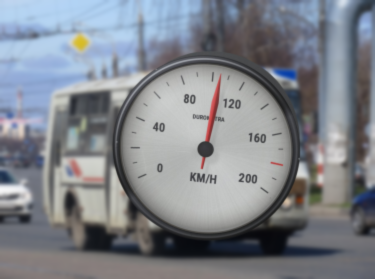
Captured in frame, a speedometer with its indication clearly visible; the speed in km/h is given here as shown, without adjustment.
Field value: 105 km/h
